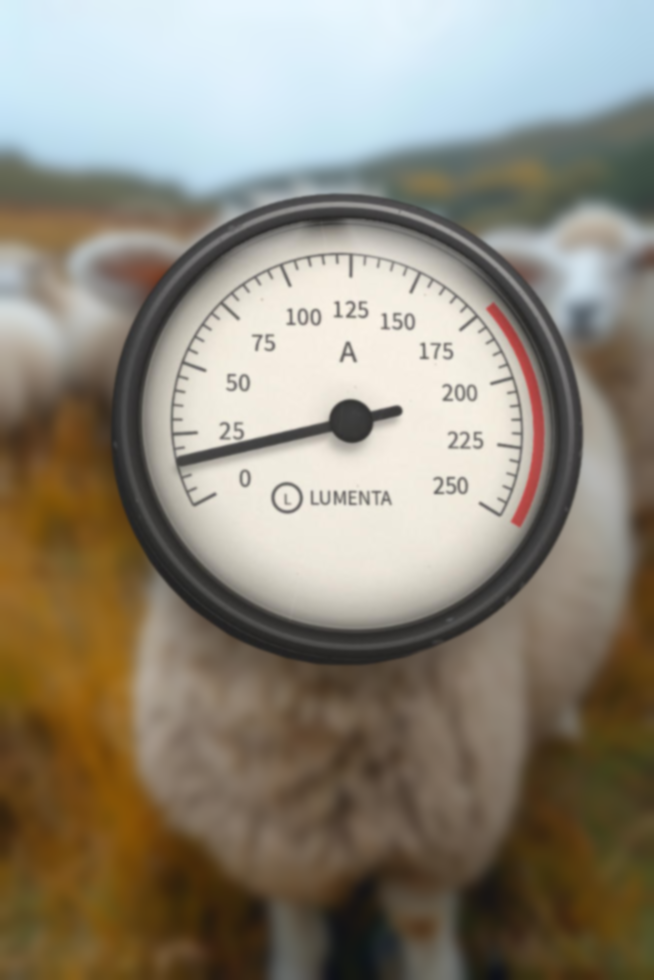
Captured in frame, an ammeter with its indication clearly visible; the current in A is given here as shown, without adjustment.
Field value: 15 A
